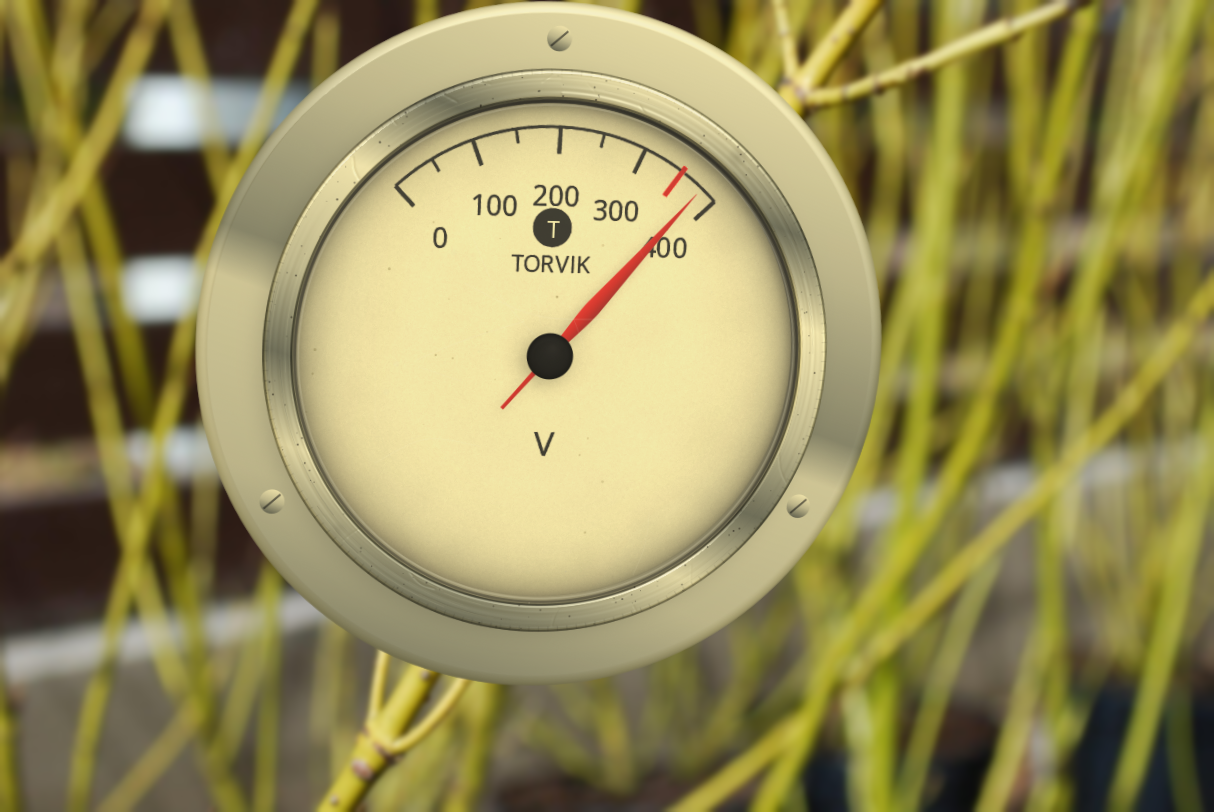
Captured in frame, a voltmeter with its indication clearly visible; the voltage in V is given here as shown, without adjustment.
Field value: 375 V
